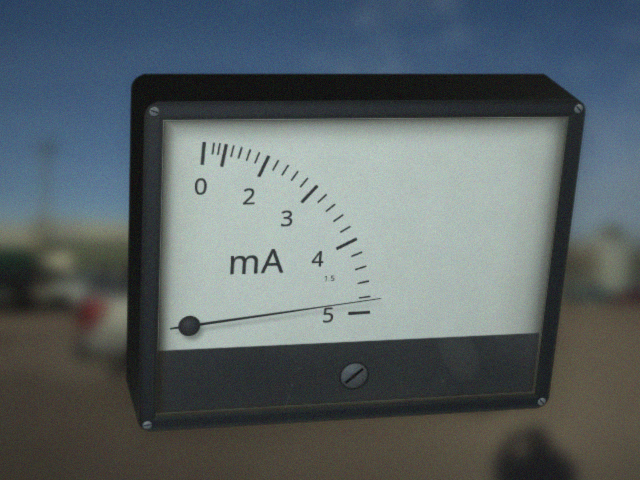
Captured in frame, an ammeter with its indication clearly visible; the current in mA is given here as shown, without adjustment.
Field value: 4.8 mA
